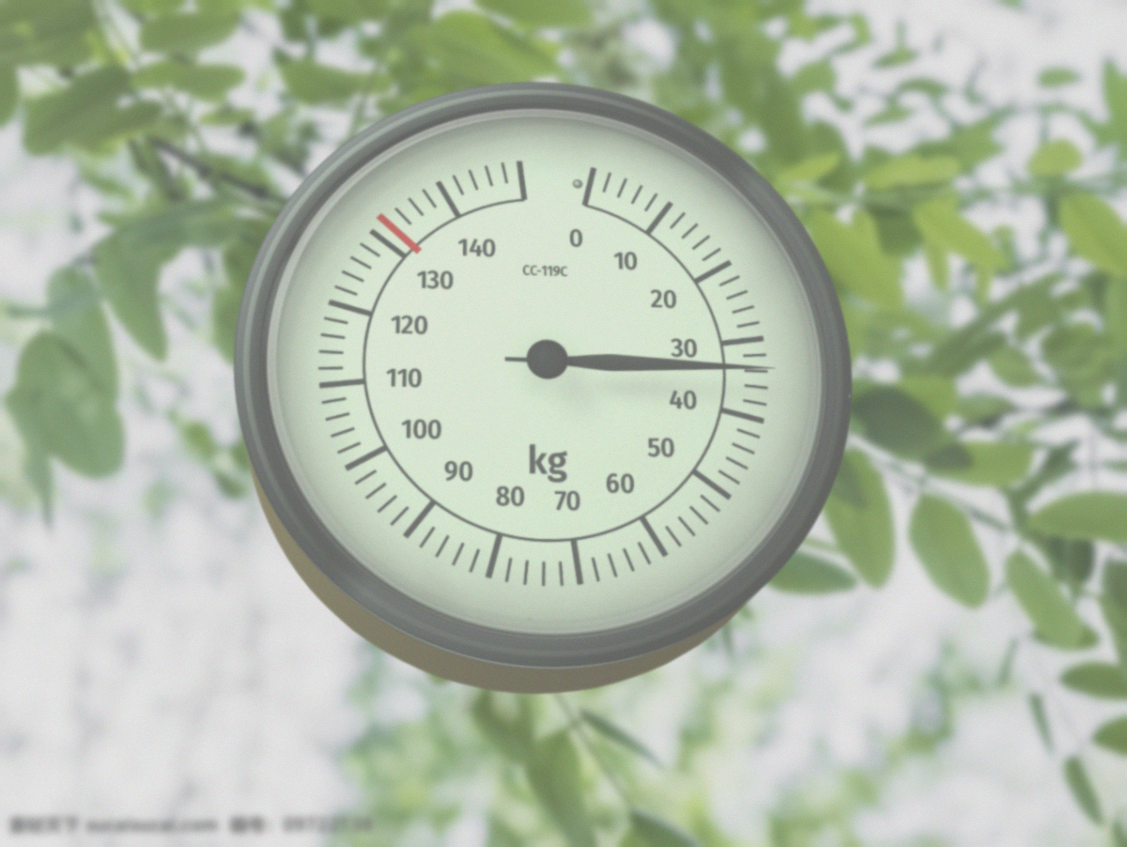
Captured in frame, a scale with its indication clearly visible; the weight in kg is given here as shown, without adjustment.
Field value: 34 kg
